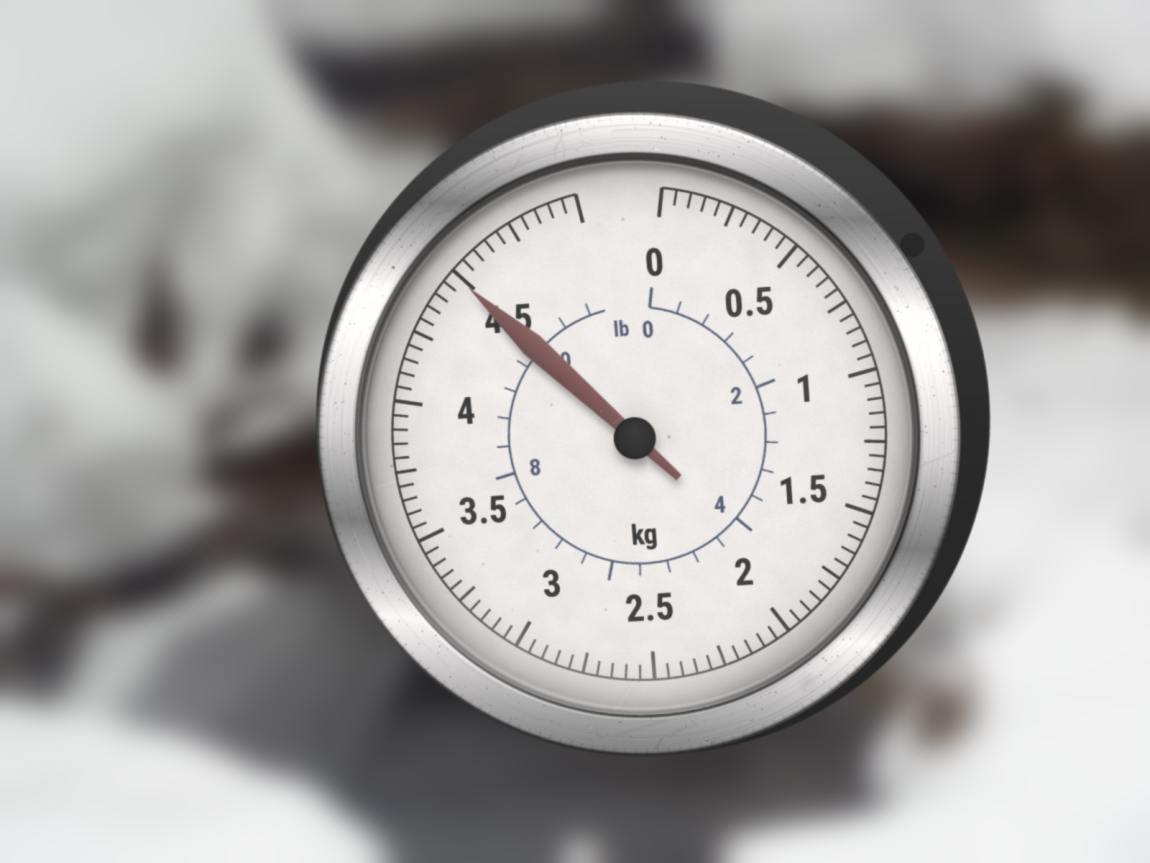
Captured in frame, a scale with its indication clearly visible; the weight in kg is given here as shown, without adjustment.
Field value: 4.5 kg
